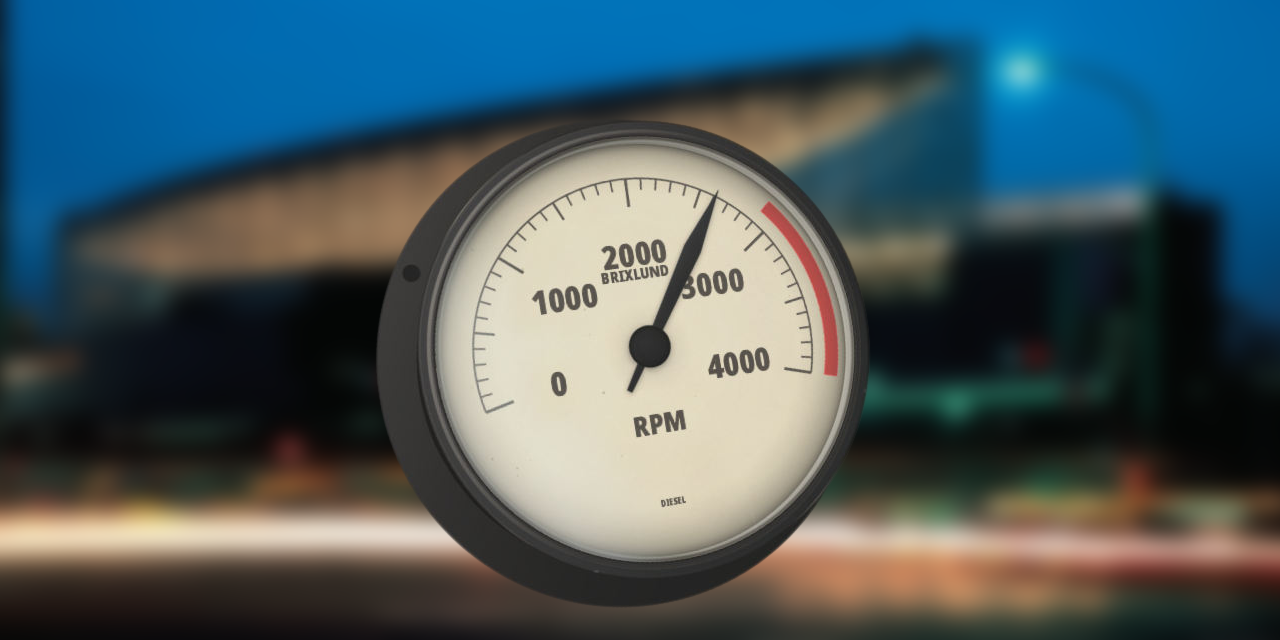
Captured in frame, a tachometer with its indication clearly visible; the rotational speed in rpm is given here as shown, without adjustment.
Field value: 2600 rpm
